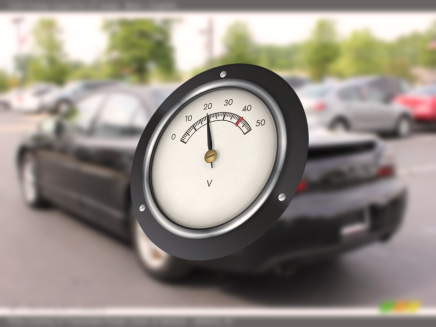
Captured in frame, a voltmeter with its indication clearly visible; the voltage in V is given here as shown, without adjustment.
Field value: 20 V
